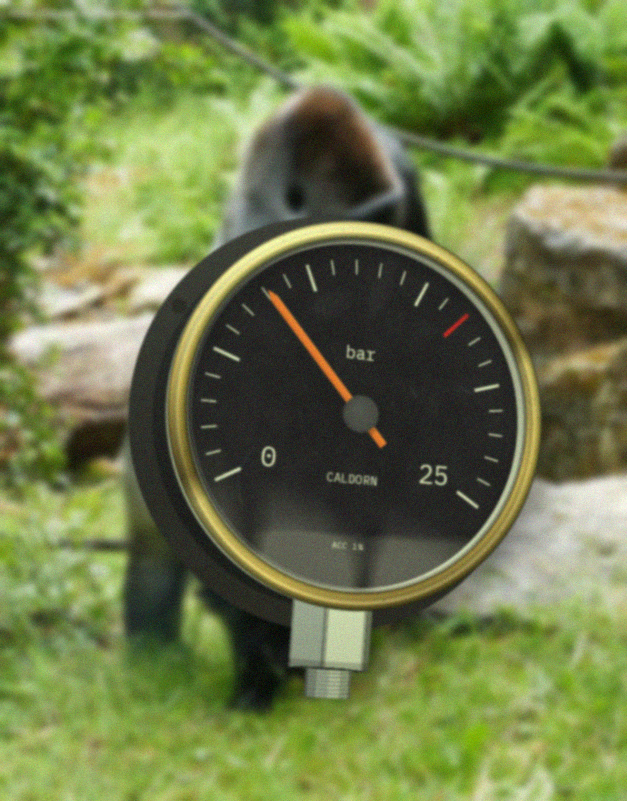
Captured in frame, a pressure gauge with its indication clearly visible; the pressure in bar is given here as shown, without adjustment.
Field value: 8 bar
